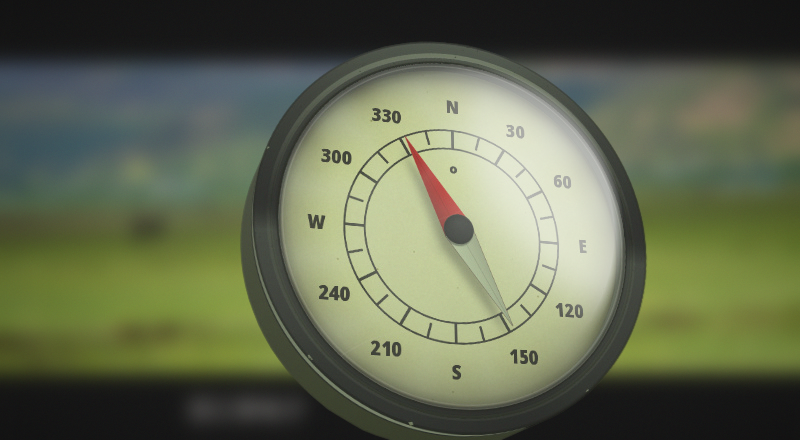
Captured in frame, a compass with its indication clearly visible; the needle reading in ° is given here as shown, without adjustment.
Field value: 330 °
